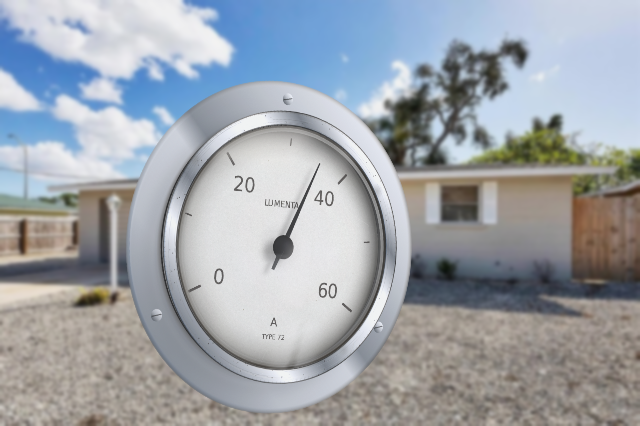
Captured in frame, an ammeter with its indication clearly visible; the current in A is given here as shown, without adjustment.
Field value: 35 A
